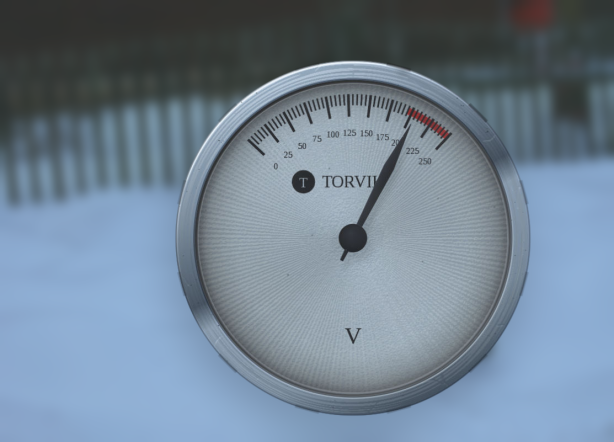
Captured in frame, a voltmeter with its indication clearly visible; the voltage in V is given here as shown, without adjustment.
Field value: 205 V
